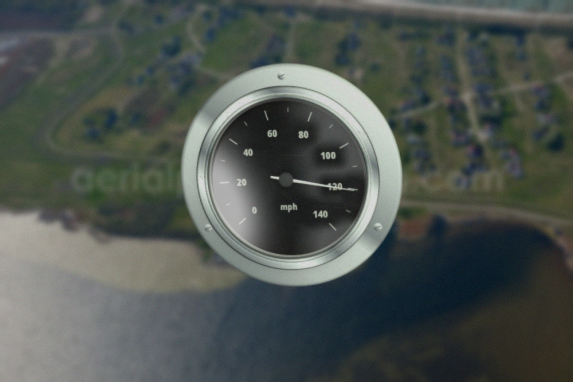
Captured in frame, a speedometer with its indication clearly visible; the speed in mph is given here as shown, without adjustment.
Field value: 120 mph
